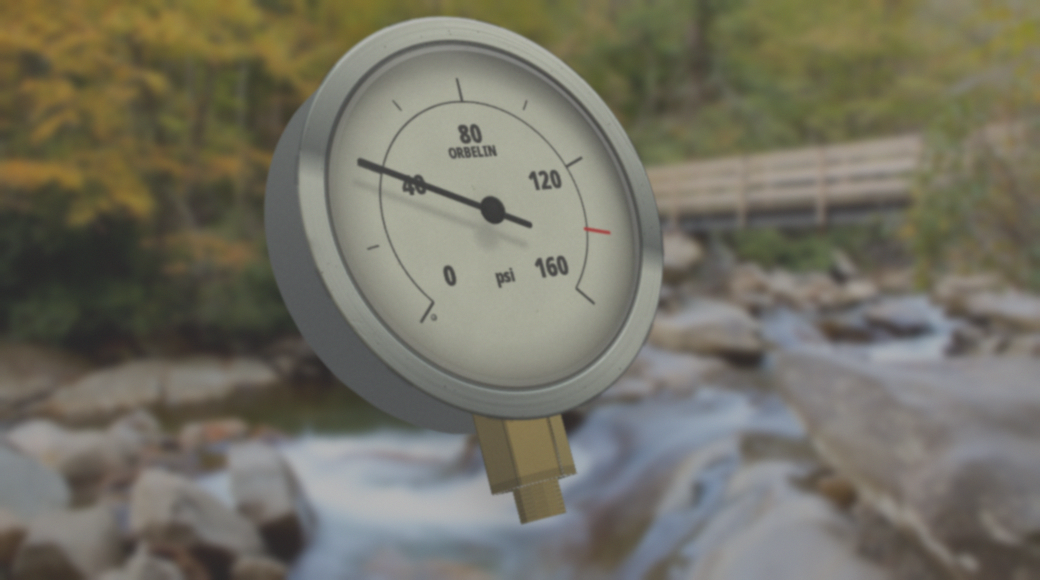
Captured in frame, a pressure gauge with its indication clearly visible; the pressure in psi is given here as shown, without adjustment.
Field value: 40 psi
